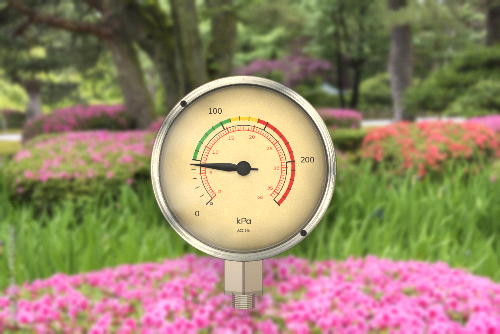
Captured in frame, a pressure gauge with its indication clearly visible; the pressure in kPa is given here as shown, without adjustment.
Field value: 45 kPa
